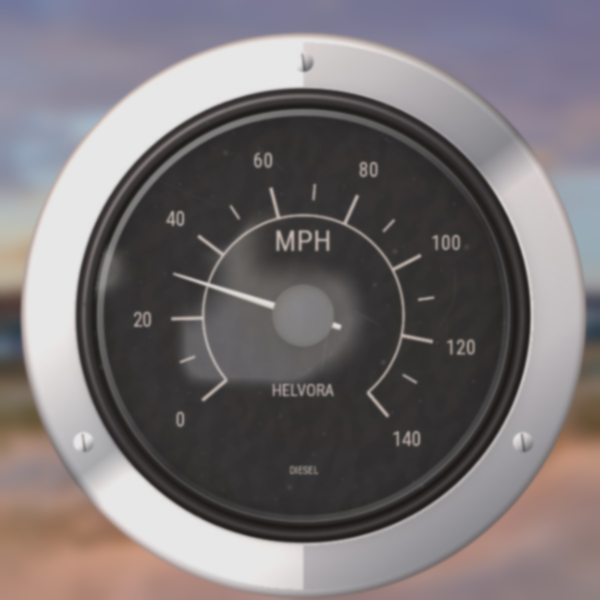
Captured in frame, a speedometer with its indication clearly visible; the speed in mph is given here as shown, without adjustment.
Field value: 30 mph
